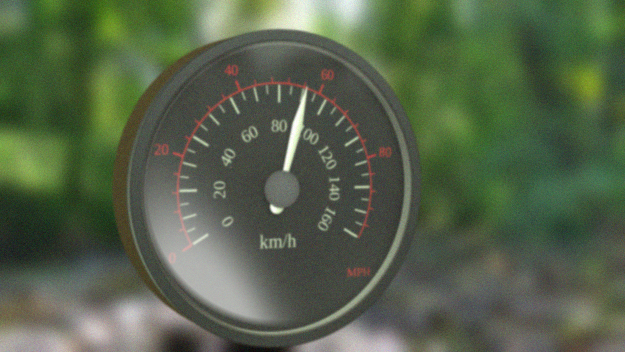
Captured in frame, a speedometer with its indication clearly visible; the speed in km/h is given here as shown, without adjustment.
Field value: 90 km/h
